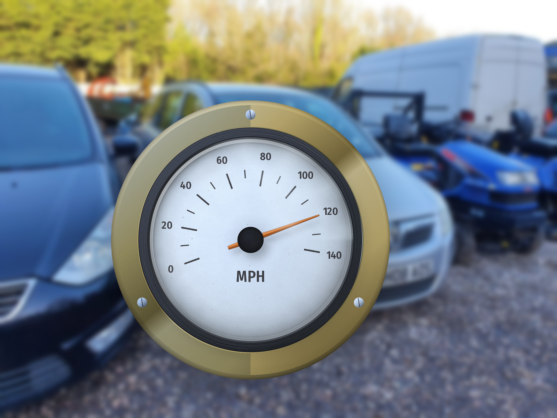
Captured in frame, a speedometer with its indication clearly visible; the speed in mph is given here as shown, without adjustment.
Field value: 120 mph
